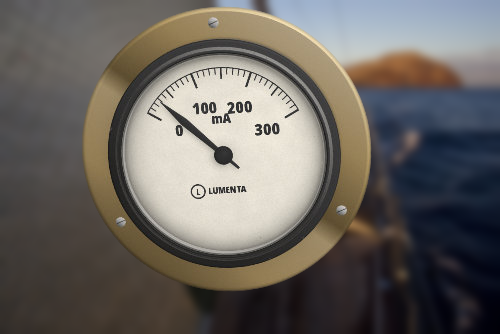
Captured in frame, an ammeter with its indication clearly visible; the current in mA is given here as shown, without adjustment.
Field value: 30 mA
